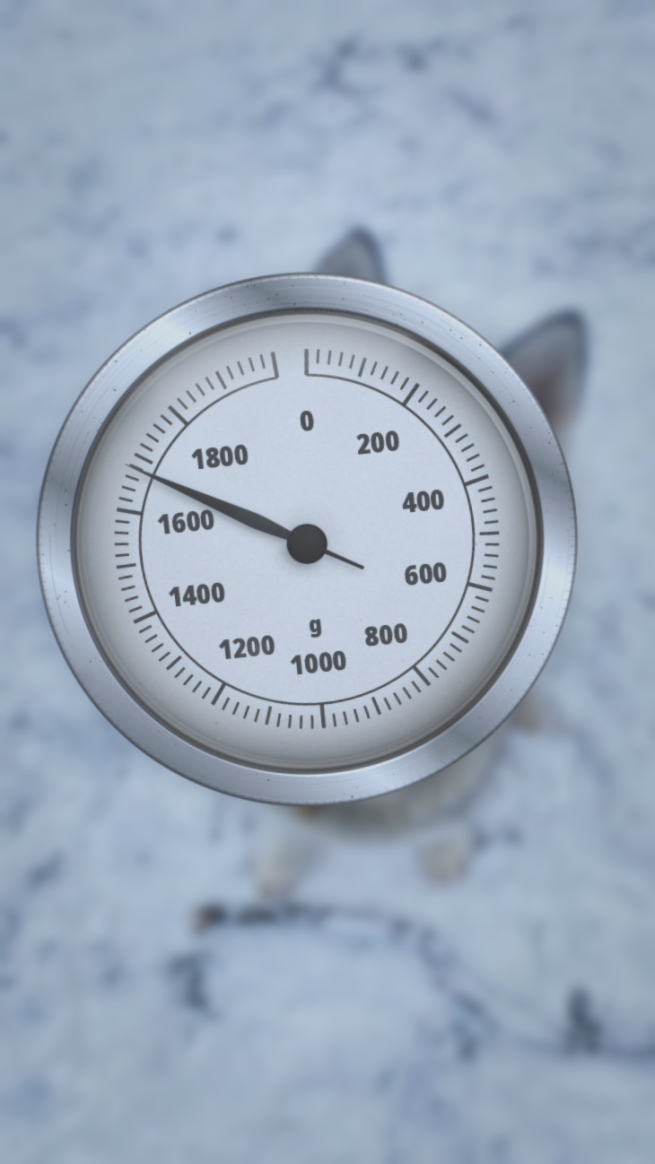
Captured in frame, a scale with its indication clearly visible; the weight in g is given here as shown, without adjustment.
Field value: 1680 g
